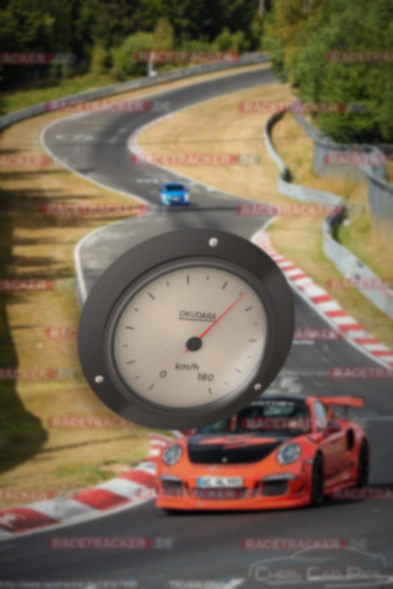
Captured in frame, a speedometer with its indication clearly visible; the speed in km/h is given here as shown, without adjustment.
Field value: 110 km/h
